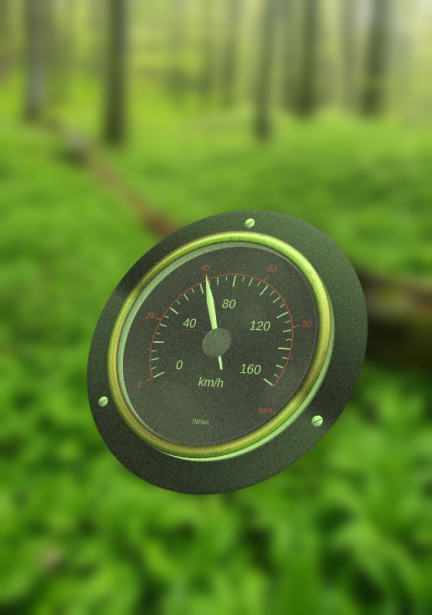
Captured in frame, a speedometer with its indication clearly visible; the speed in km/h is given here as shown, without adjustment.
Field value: 65 km/h
